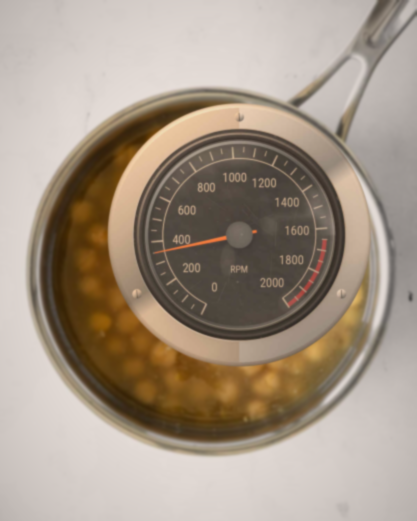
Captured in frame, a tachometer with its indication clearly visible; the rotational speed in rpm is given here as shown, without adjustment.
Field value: 350 rpm
